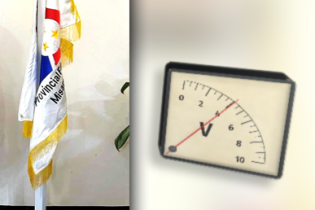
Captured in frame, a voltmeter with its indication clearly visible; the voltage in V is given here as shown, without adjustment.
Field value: 4 V
